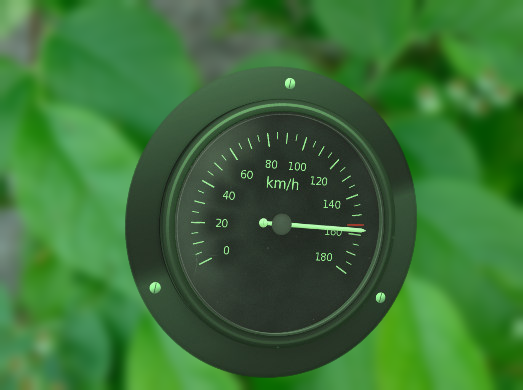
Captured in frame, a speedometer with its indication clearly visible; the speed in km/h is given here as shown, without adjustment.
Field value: 157.5 km/h
